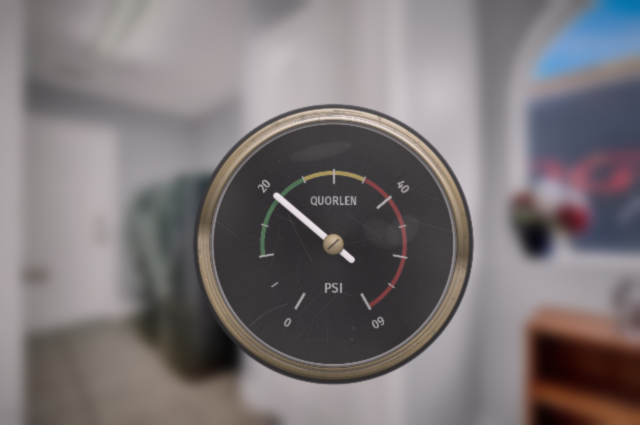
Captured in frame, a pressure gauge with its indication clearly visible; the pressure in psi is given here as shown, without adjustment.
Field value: 20 psi
